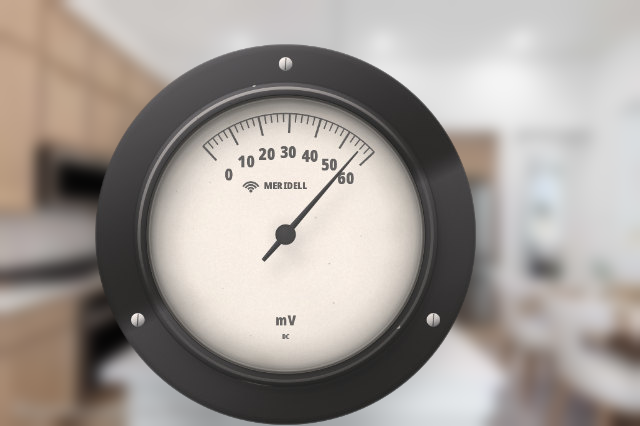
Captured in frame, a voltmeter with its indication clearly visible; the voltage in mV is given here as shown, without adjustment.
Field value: 56 mV
